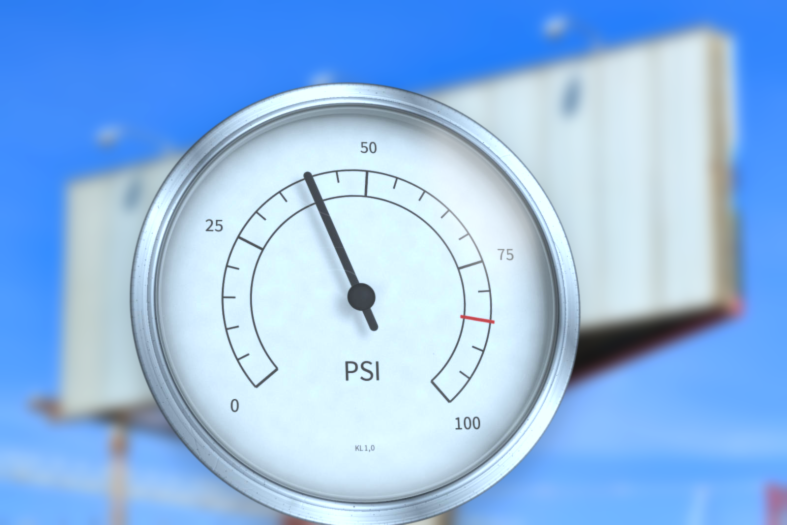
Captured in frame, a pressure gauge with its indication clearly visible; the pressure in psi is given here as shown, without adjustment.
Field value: 40 psi
